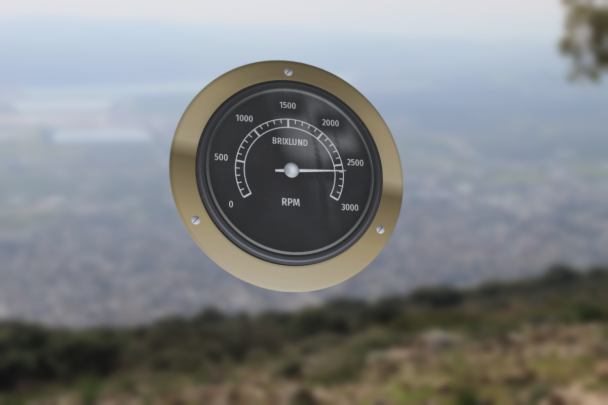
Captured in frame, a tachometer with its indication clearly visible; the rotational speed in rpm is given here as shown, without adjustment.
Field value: 2600 rpm
